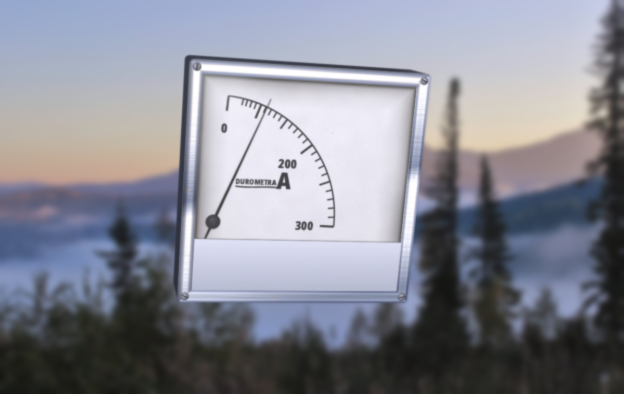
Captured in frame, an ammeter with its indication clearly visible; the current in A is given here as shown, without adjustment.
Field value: 110 A
